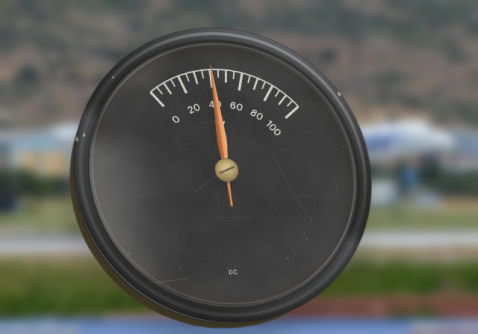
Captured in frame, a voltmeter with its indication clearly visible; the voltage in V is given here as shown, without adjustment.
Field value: 40 V
